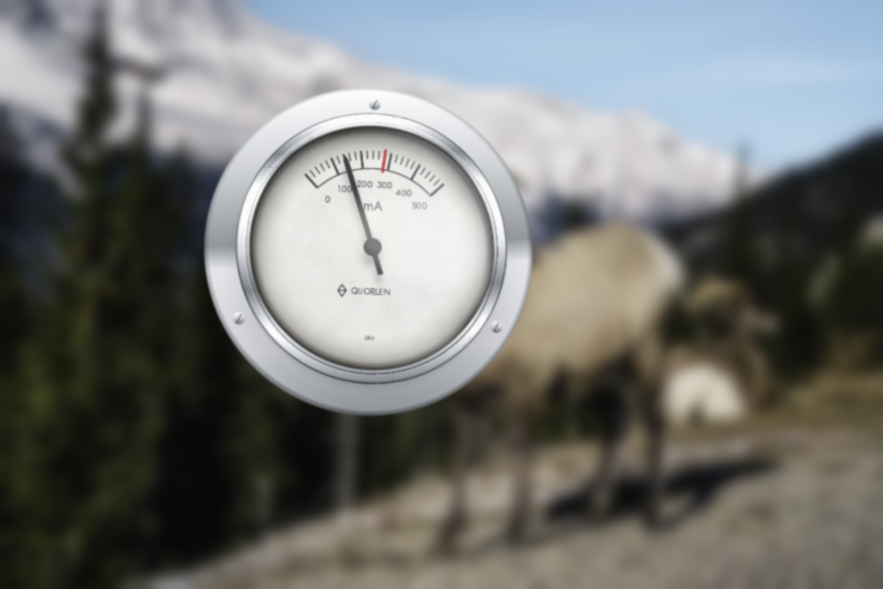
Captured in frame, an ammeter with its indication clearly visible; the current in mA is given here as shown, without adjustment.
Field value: 140 mA
